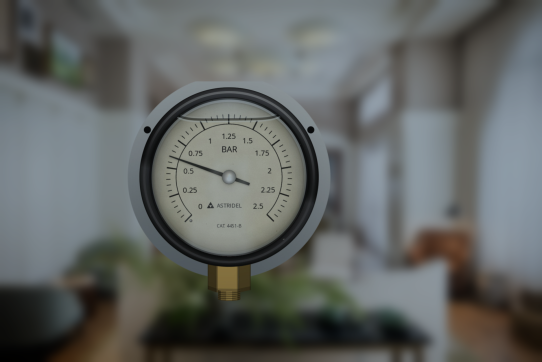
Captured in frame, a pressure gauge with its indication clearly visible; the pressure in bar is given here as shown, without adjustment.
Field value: 0.6 bar
